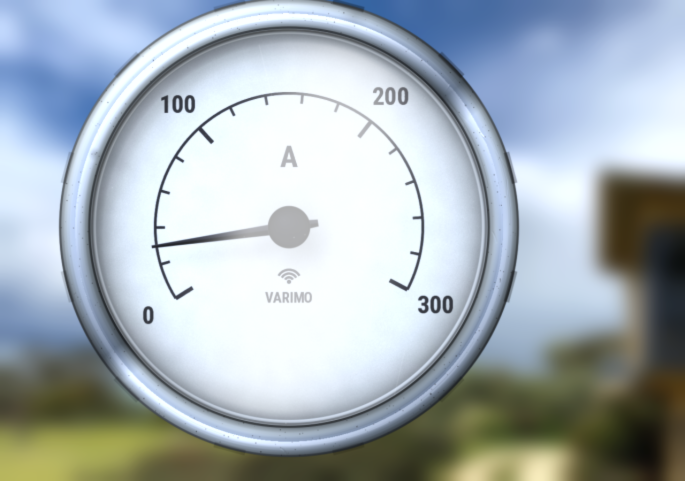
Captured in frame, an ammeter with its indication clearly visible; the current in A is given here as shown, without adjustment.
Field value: 30 A
